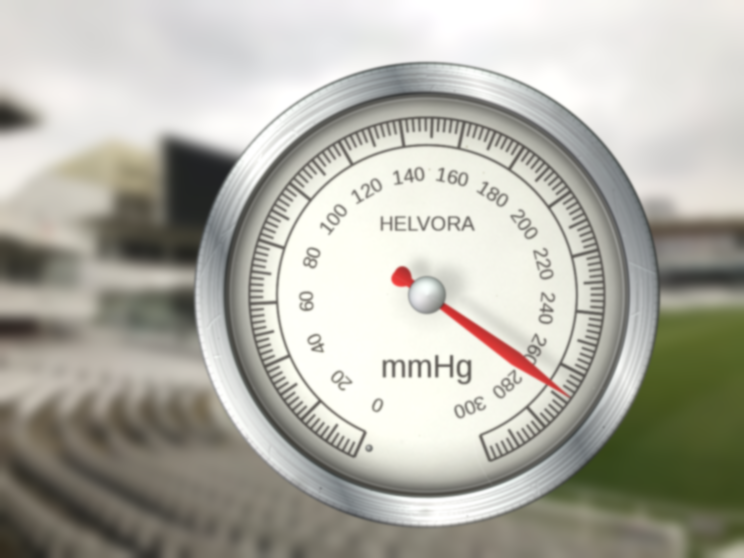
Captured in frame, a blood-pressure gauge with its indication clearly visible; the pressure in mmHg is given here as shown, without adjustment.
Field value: 268 mmHg
